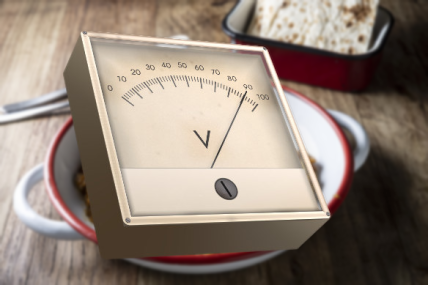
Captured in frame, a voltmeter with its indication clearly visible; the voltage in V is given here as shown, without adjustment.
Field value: 90 V
